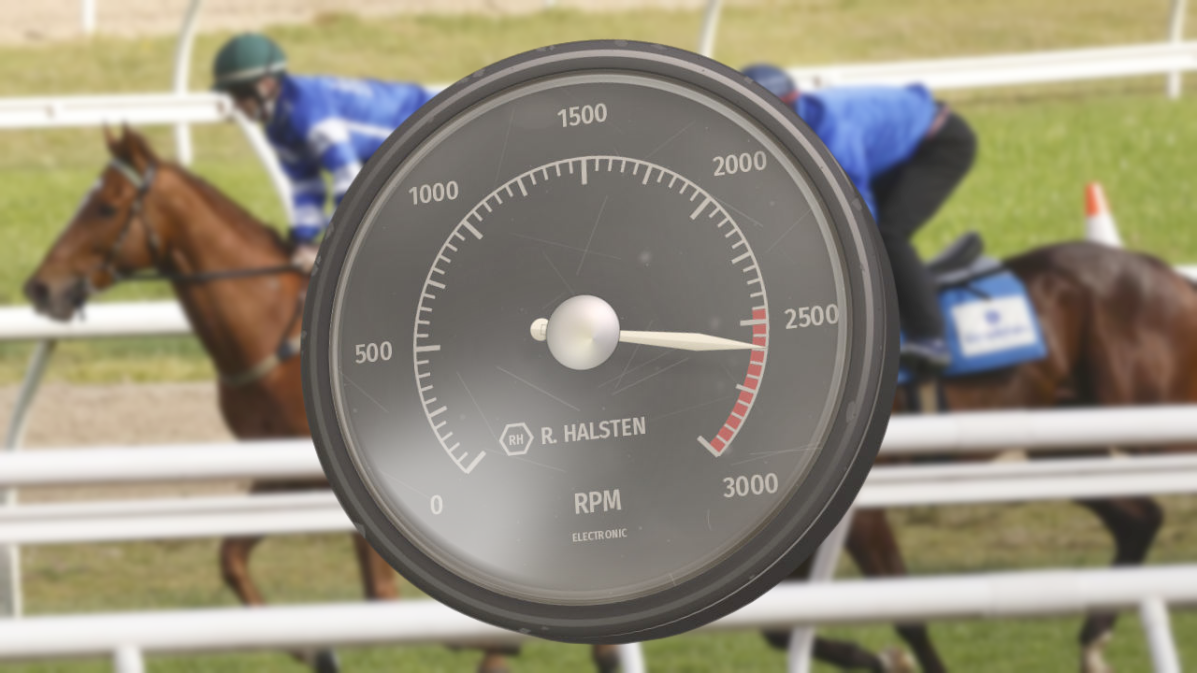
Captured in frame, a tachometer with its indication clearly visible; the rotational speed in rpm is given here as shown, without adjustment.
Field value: 2600 rpm
